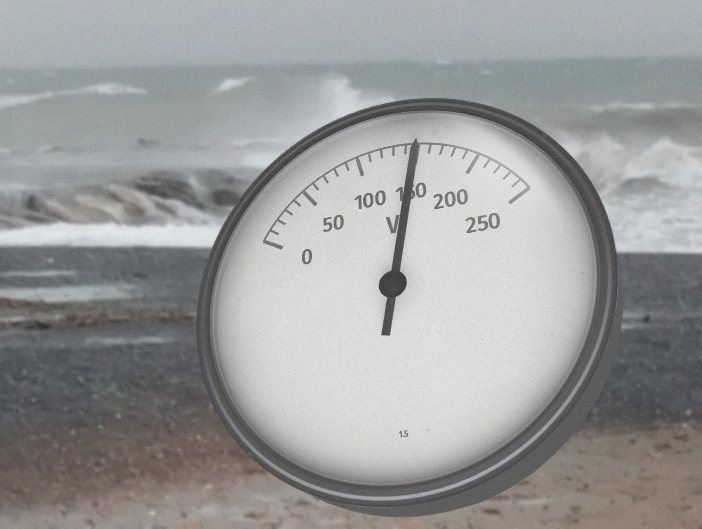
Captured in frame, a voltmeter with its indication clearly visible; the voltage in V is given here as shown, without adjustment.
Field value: 150 V
